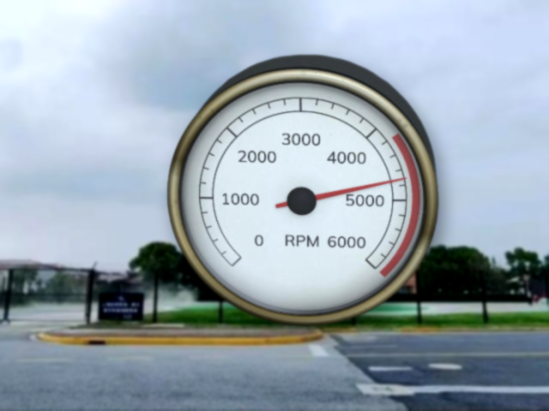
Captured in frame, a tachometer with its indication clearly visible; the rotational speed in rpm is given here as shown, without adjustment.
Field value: 4700 rpm
